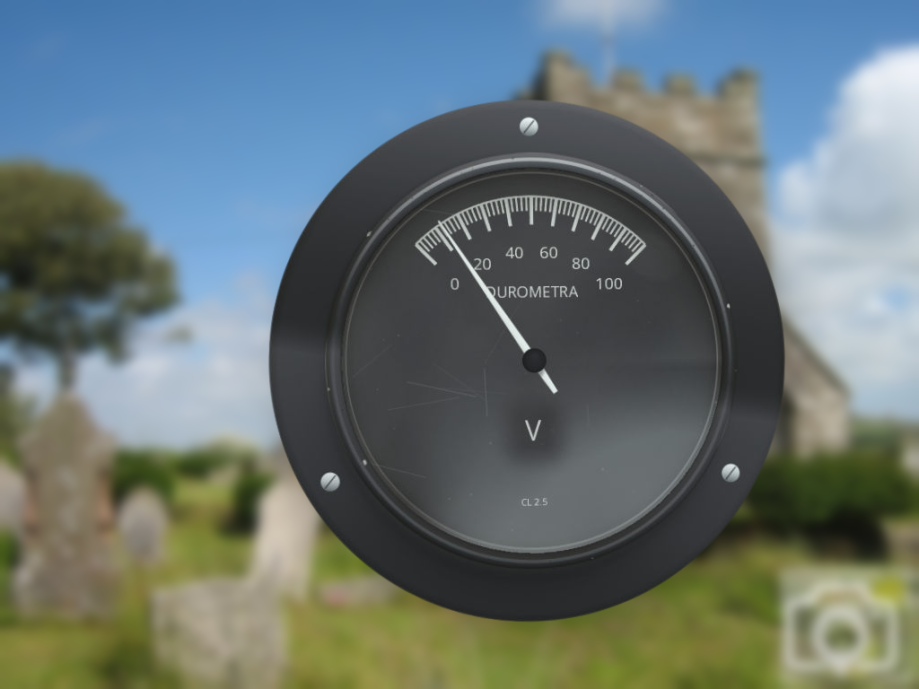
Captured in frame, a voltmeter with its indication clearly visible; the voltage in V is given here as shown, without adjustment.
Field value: 12 V
